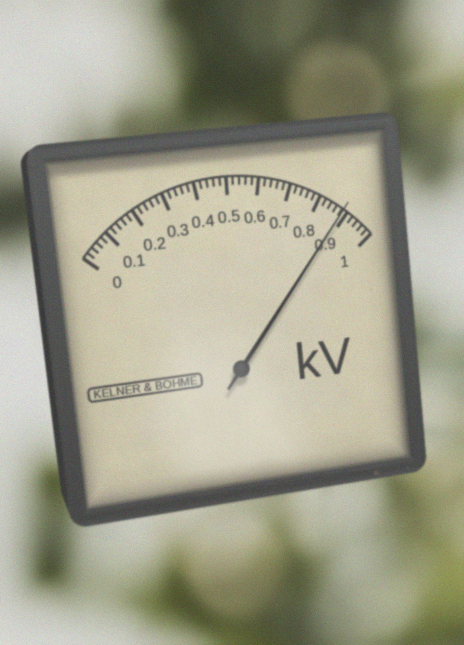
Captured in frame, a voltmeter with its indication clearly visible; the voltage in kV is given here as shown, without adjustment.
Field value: 0.88 kV
